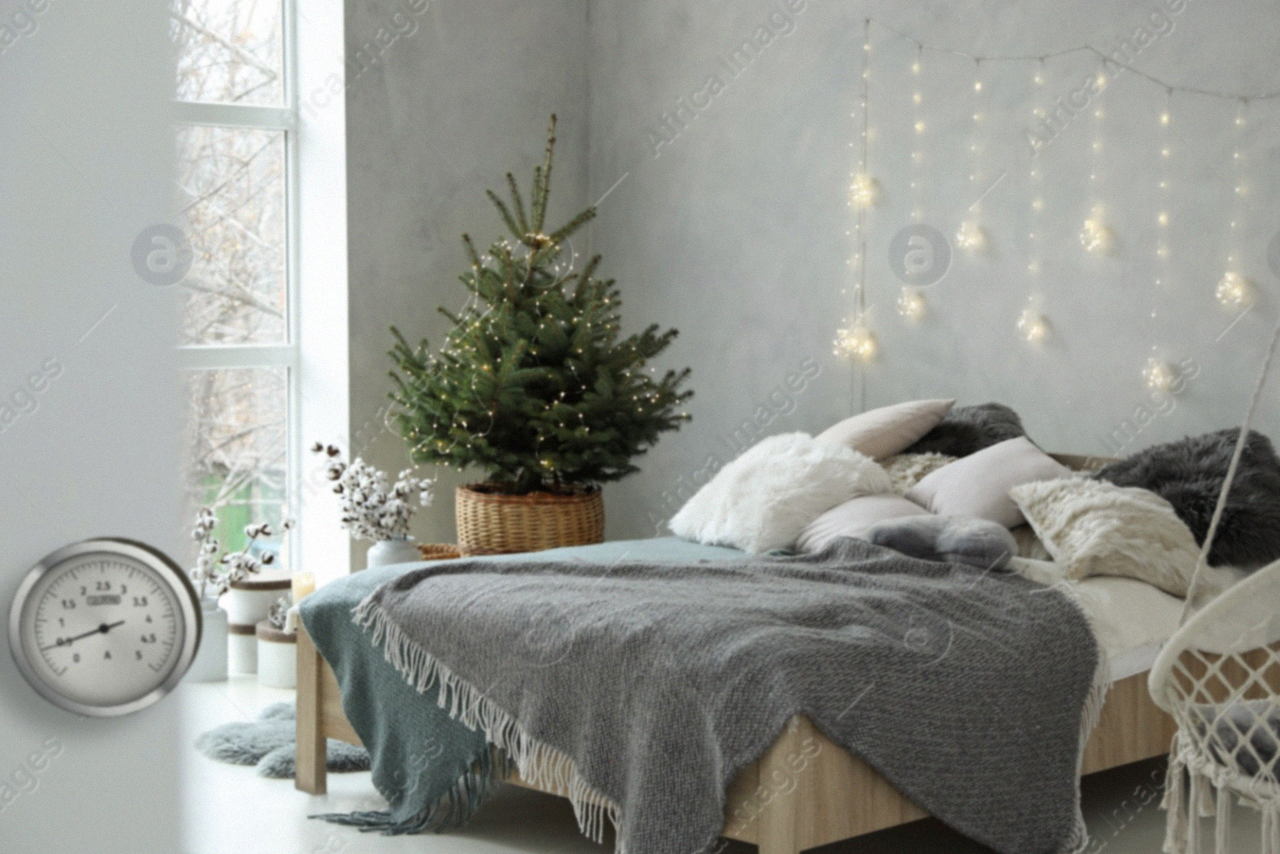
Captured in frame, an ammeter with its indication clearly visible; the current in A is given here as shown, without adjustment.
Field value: 0.5 A
